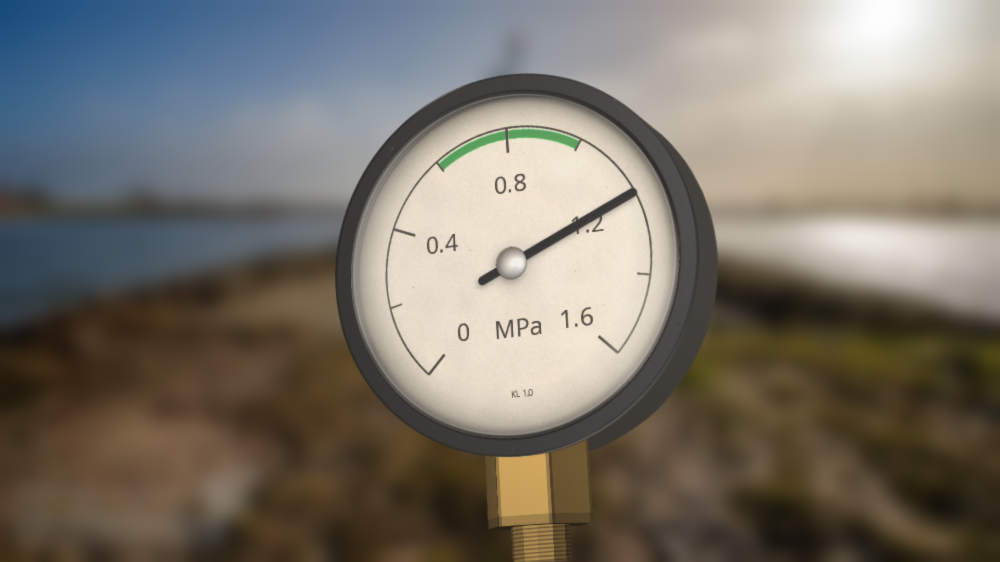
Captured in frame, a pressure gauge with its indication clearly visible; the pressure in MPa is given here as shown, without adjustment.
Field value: 1.2 MPa
